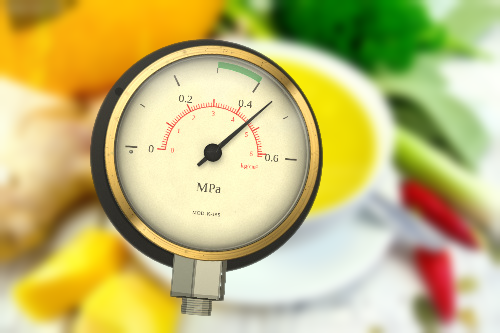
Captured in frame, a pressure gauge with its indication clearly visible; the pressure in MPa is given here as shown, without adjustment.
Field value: 0.45 MPa
